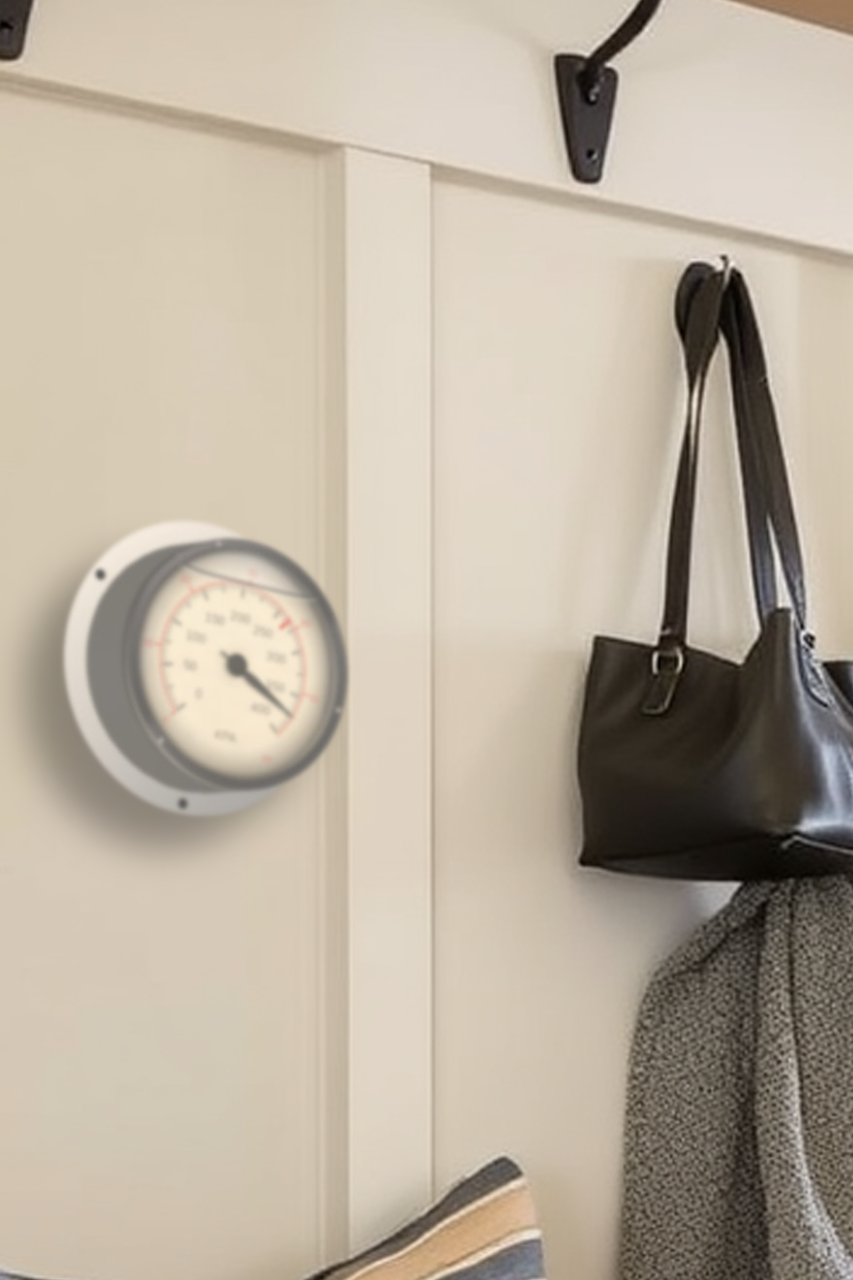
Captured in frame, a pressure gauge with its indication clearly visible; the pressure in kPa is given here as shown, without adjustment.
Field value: 375 kPa
